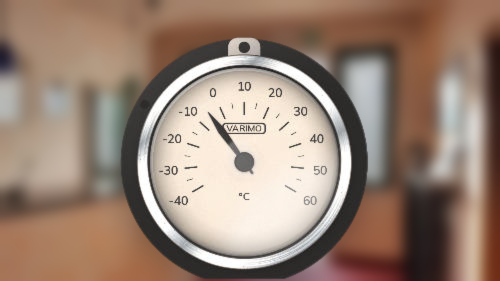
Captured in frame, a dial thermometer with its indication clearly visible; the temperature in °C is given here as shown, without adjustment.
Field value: -5 °C
